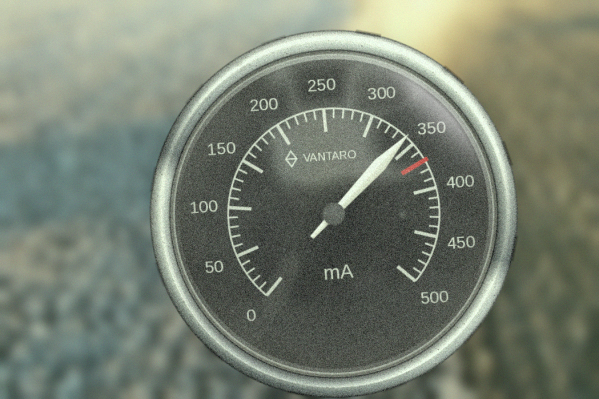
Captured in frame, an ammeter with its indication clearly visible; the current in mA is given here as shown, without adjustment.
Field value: 340 mA
